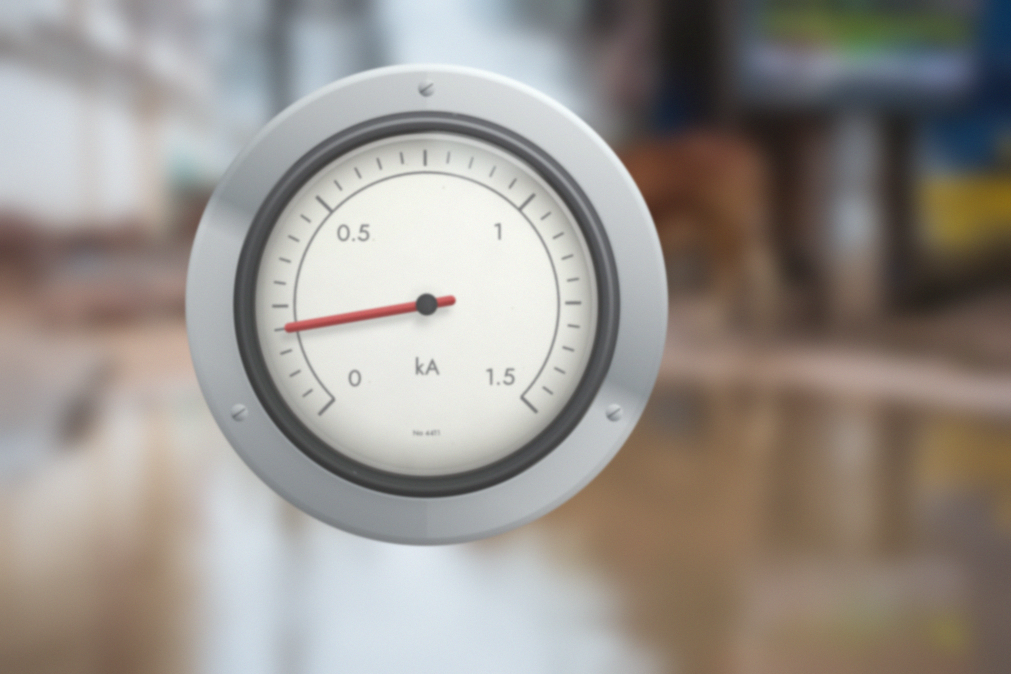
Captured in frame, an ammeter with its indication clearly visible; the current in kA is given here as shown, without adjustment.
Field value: 0.2 kA
